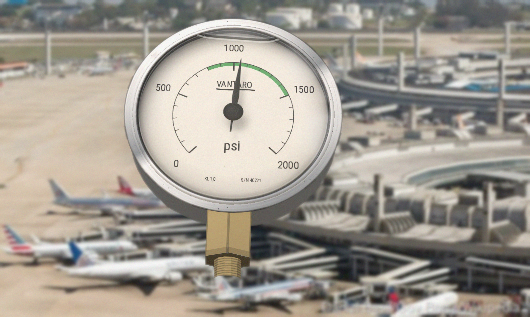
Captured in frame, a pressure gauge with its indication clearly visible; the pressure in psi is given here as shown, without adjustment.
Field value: 1050 psi
